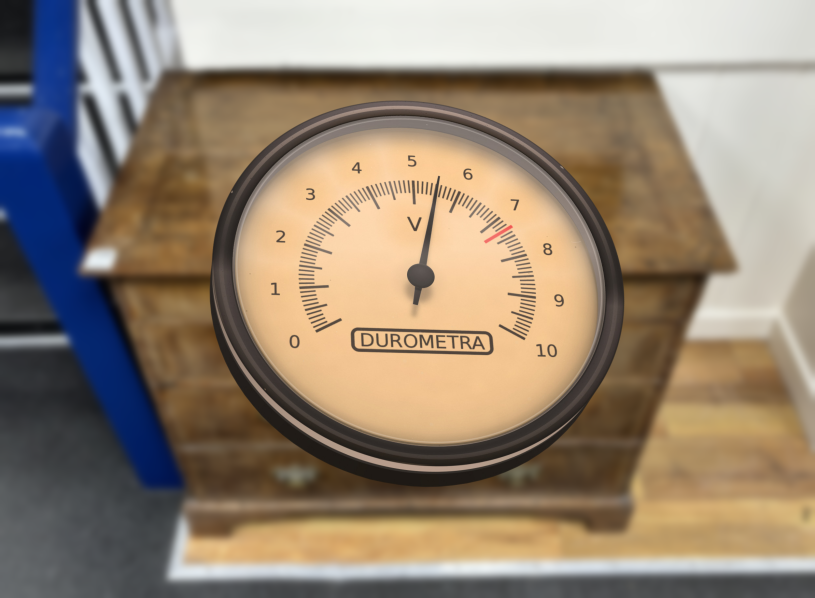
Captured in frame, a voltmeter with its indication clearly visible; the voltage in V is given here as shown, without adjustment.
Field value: 5.5 V
